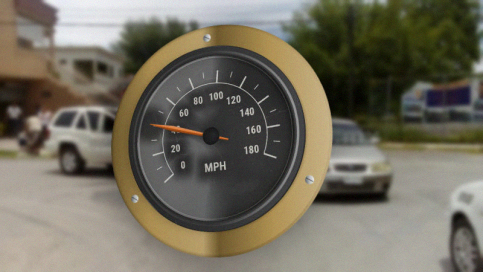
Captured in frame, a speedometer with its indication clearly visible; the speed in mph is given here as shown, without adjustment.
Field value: 40 mph
